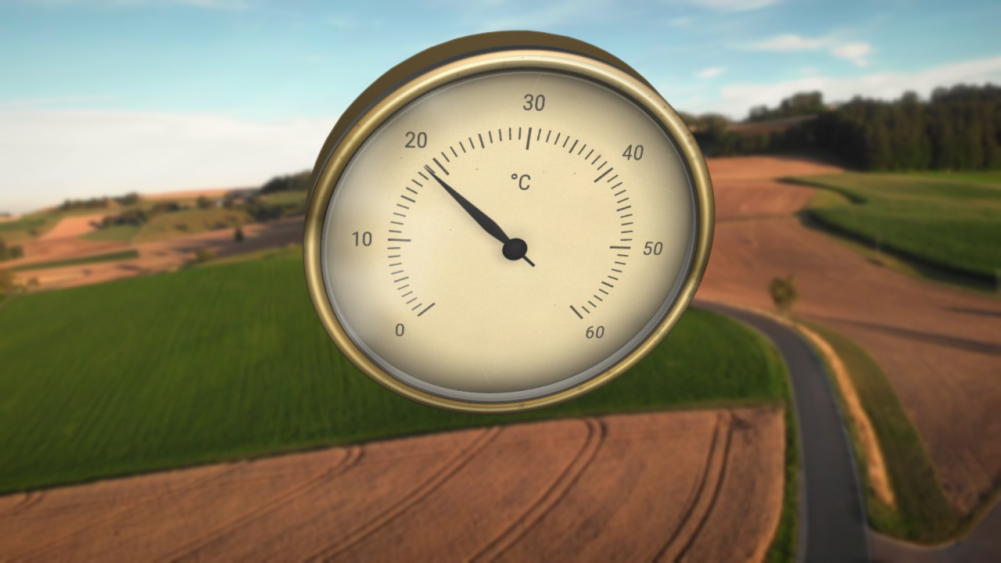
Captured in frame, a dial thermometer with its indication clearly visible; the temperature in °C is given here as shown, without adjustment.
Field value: 19 °C
